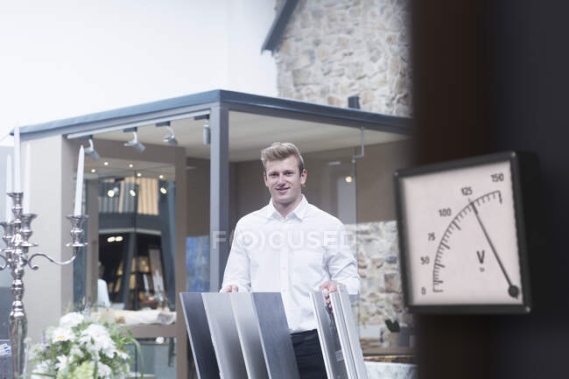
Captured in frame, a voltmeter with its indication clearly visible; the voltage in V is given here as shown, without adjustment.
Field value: 125 V
